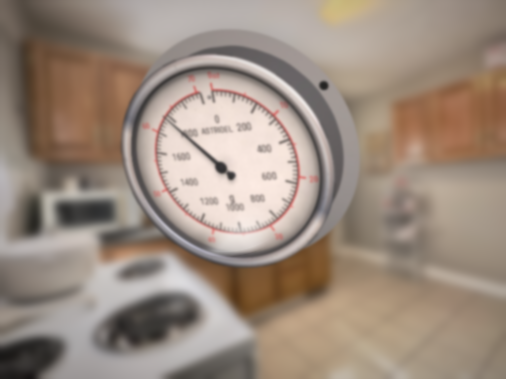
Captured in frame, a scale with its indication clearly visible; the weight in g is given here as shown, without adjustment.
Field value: 1800 g
